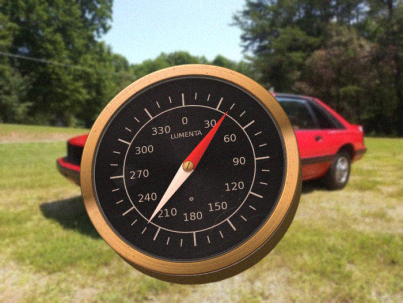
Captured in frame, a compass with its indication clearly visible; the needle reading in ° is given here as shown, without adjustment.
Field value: 40 °
